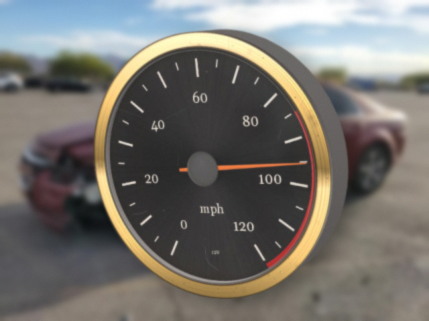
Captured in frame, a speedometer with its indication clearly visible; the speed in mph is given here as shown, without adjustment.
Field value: 95 mph
